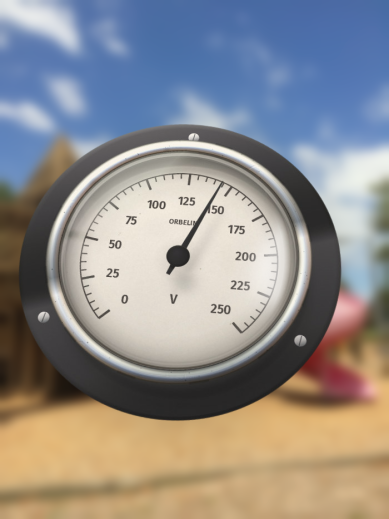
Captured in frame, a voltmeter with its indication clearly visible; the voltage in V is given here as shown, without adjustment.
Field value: 145 V
